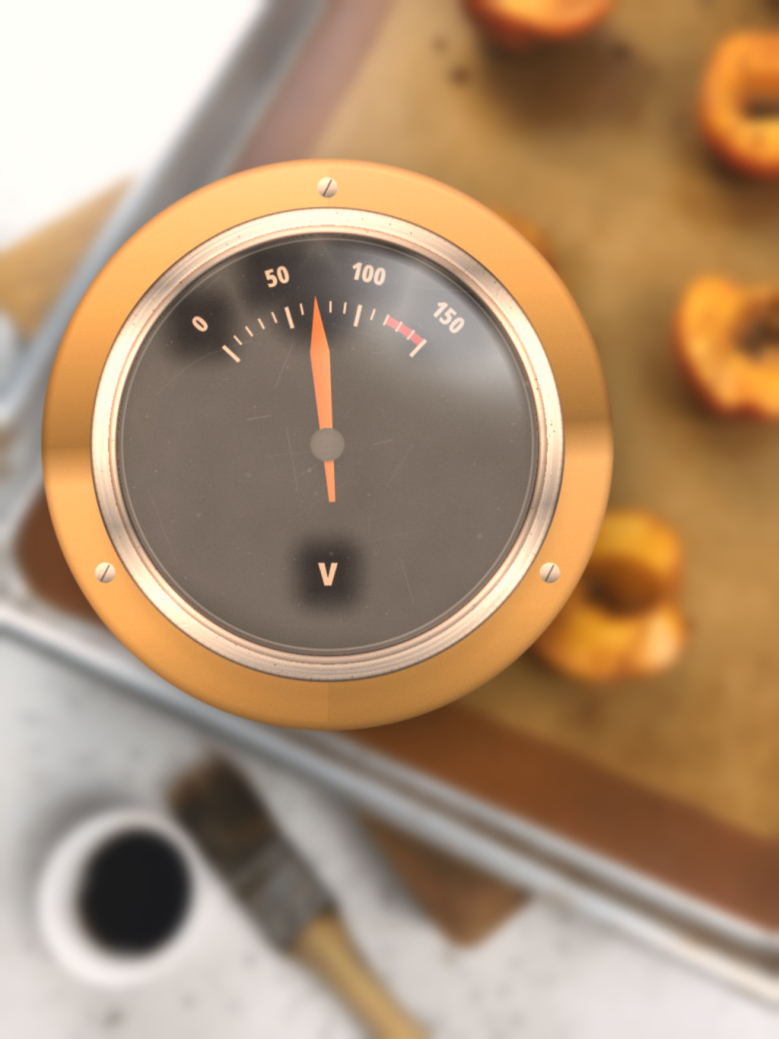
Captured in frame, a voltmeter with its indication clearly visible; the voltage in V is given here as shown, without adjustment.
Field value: 70 V
